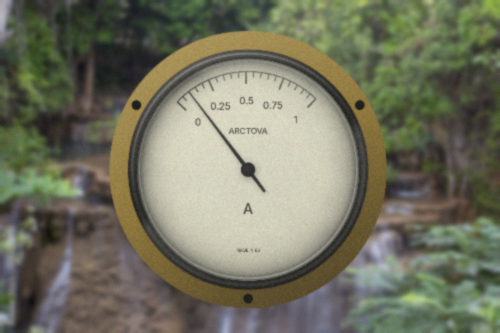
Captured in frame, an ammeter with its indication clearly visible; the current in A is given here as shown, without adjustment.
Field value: 0.1 A
